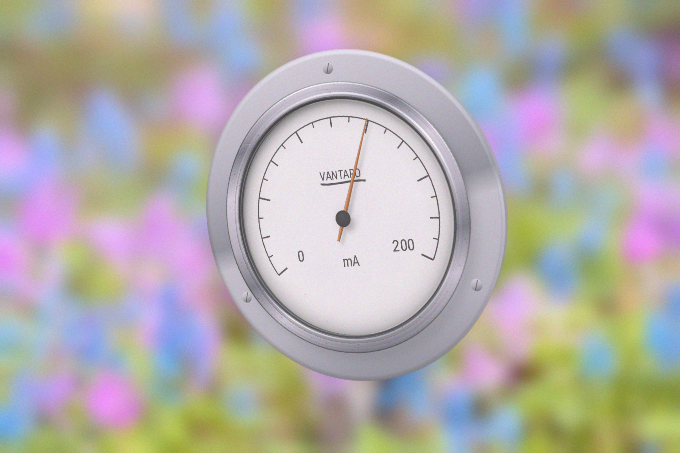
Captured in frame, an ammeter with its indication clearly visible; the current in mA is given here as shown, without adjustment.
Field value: 120 mA
